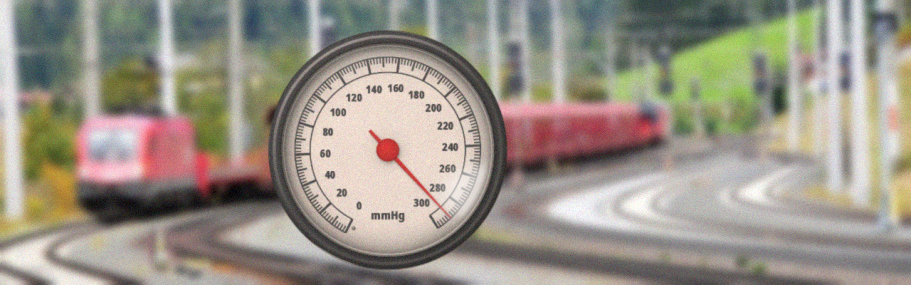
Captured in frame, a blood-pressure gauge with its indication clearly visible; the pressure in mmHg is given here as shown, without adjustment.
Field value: 290 mmHg
